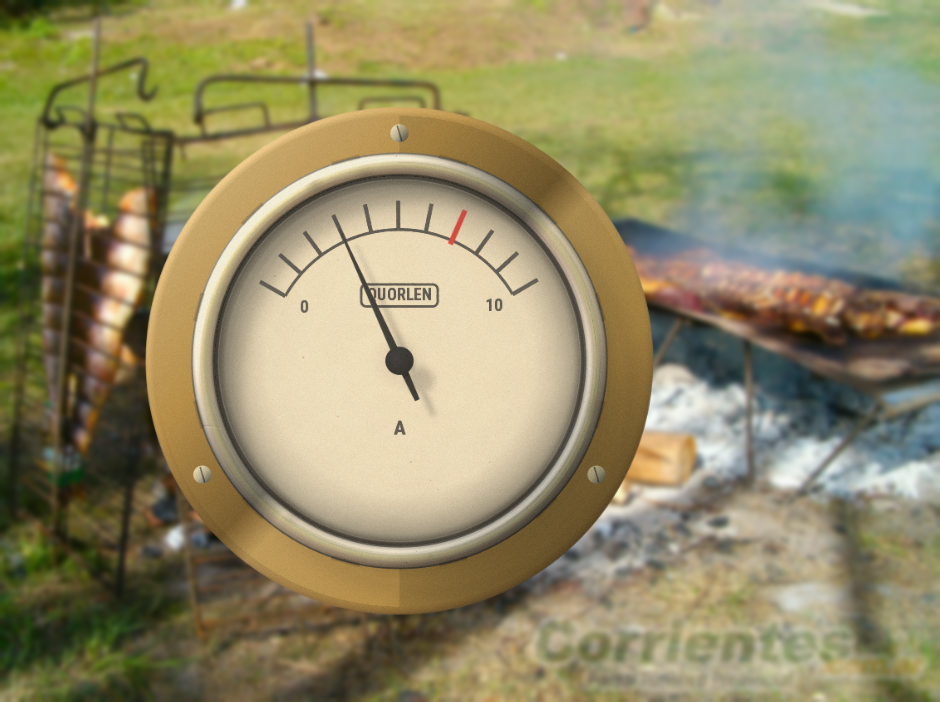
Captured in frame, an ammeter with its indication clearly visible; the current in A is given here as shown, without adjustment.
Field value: 3 A
